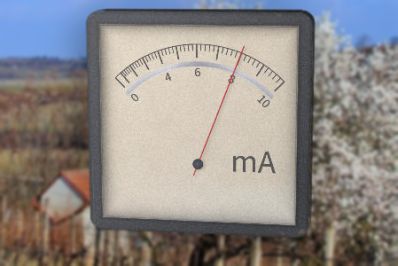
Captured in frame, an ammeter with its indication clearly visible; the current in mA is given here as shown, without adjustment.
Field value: 8 mA
